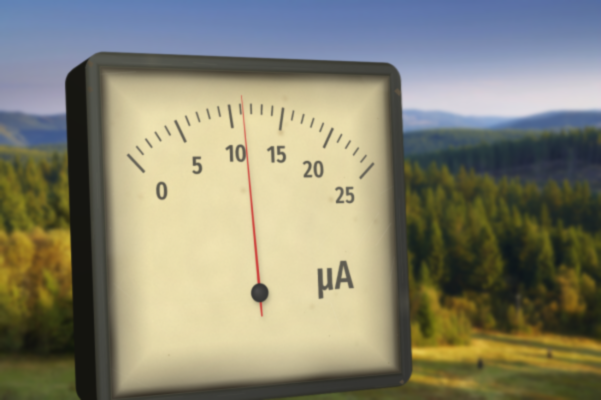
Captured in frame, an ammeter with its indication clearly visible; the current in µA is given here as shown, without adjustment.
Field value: 11 µA
